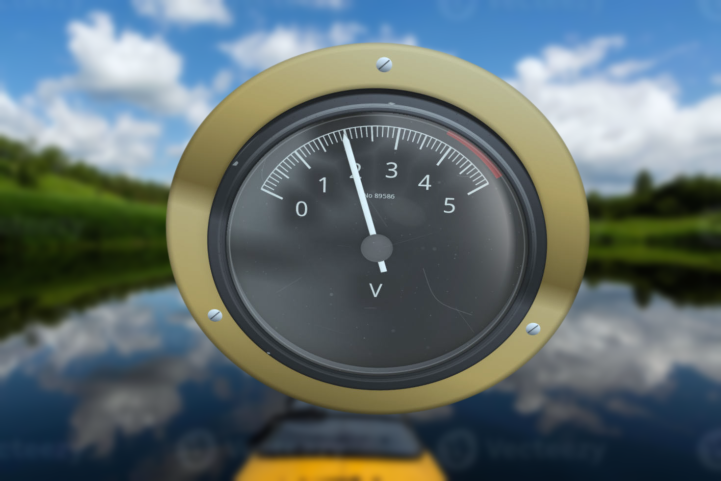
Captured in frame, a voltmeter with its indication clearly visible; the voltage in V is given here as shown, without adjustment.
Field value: 2 V
